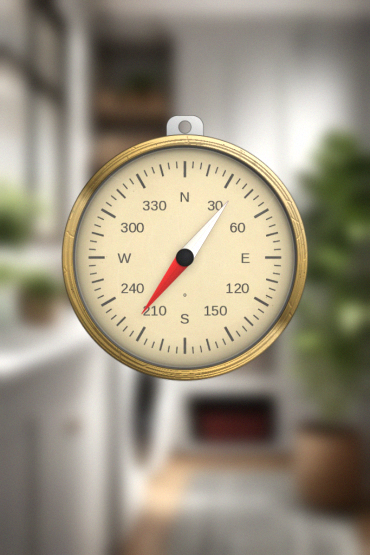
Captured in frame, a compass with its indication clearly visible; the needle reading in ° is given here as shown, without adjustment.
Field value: 217.5 °
